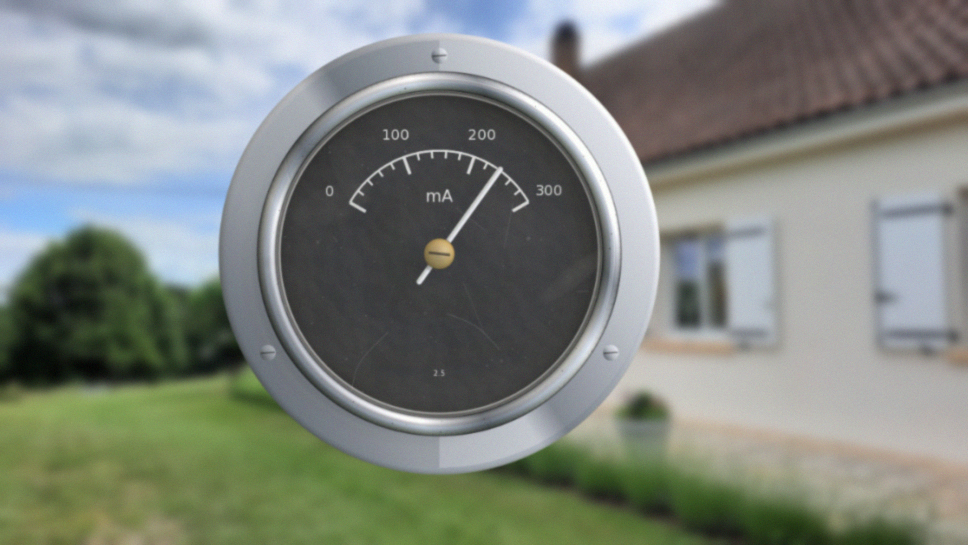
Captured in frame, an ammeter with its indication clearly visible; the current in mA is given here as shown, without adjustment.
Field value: 240 mA
